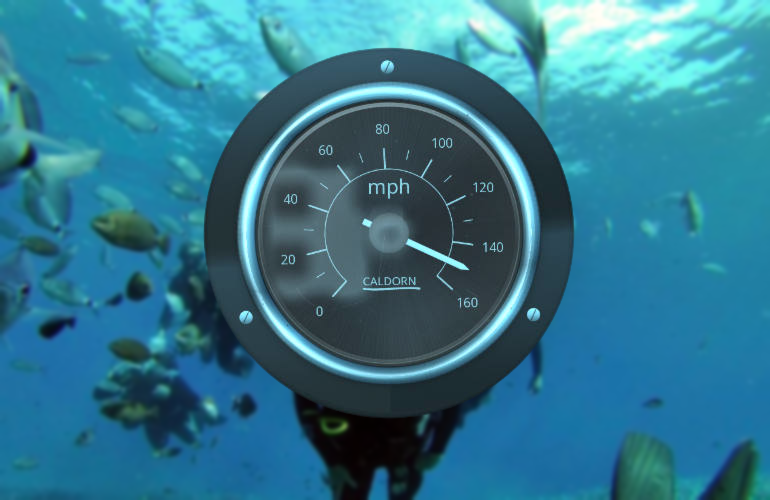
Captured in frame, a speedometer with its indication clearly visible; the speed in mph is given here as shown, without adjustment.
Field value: 150 mph
